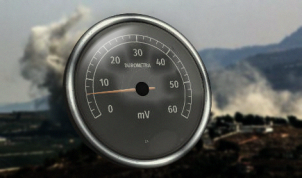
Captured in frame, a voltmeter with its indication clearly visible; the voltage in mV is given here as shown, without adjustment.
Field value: 6 mV
